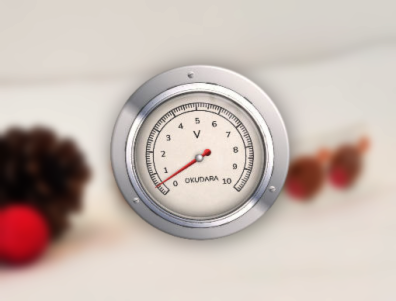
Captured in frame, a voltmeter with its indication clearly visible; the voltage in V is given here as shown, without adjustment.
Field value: 0.5 V
